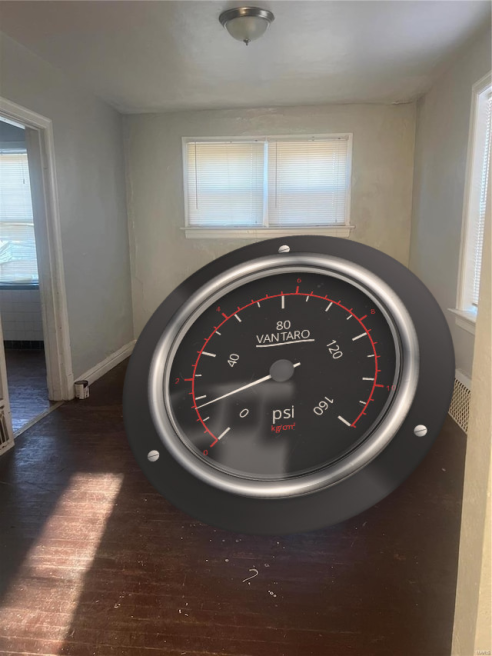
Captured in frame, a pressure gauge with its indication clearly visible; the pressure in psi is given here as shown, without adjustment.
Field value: 15 psi
